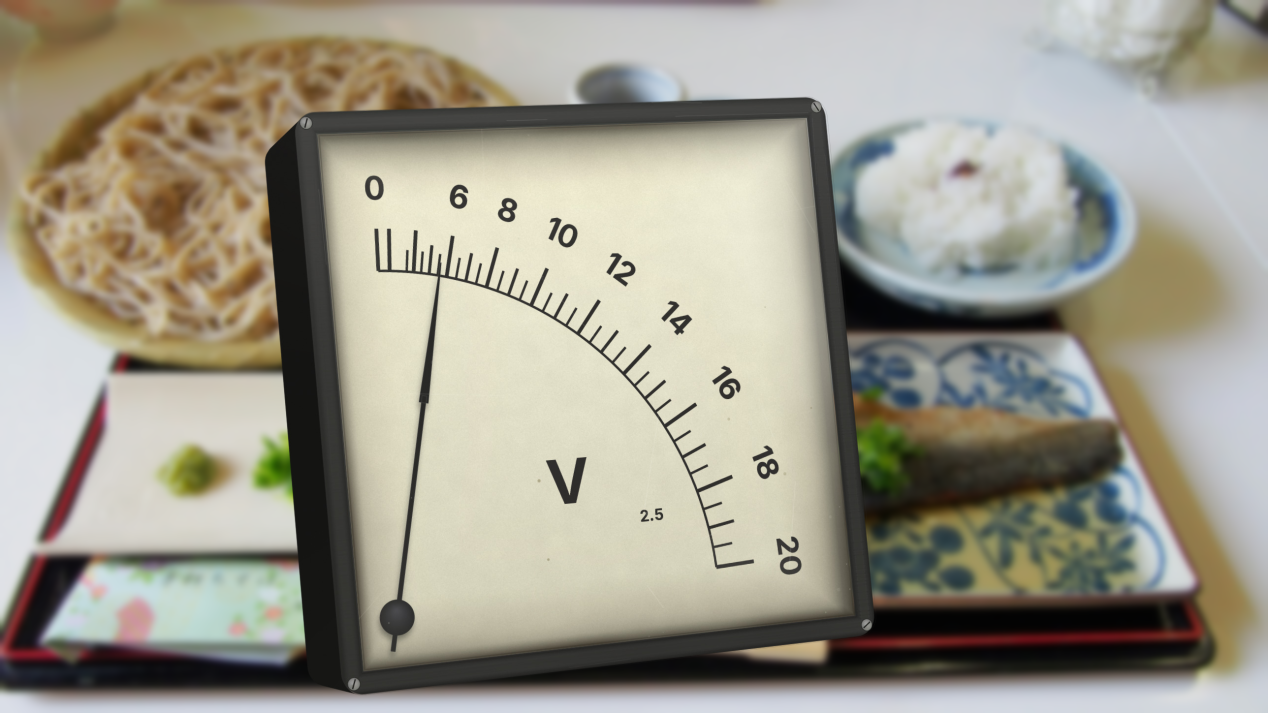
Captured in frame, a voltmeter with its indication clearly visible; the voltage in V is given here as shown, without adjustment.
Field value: 5.5 V
